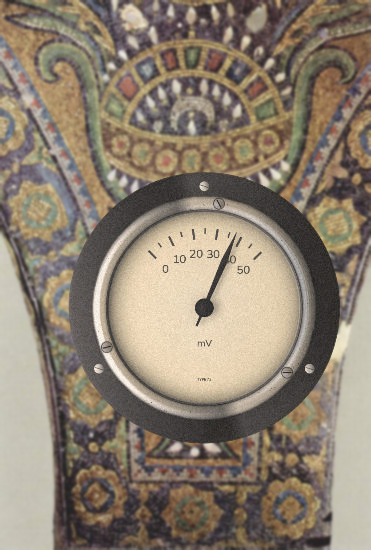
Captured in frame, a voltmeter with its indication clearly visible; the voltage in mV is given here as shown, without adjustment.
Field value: 37.5 mV
